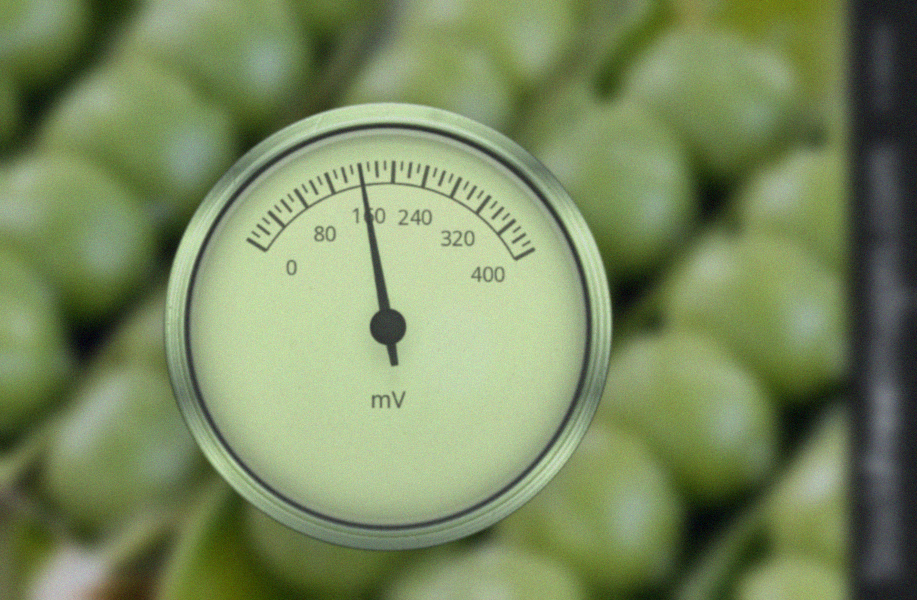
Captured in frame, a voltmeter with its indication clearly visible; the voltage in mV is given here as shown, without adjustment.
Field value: 160 mV
